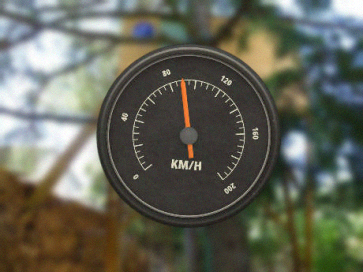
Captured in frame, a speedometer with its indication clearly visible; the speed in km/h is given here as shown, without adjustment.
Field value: 90 km/h
